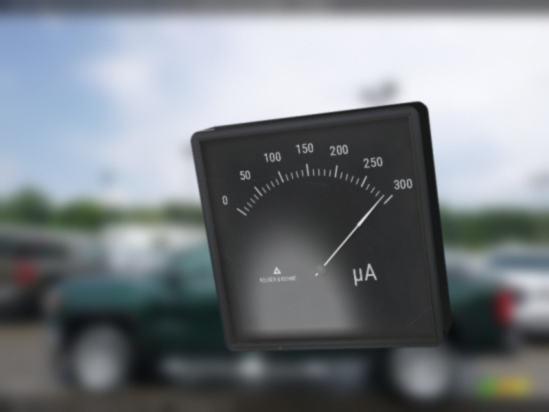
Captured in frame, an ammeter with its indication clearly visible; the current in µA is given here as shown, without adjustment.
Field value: 290 µA
